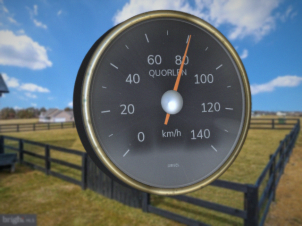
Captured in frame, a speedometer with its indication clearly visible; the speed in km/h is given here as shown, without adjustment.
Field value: 80 km/h
